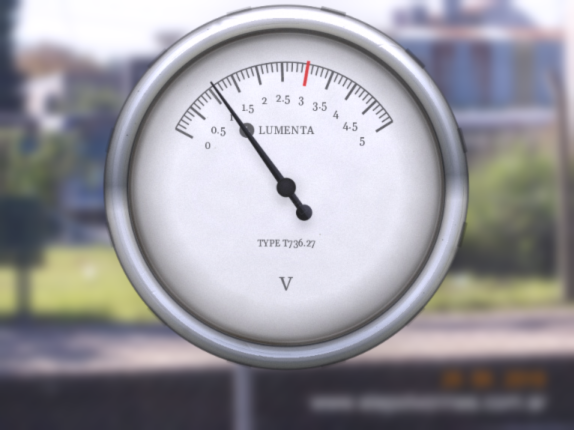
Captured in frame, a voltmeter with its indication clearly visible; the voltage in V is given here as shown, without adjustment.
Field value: 1.1 V
